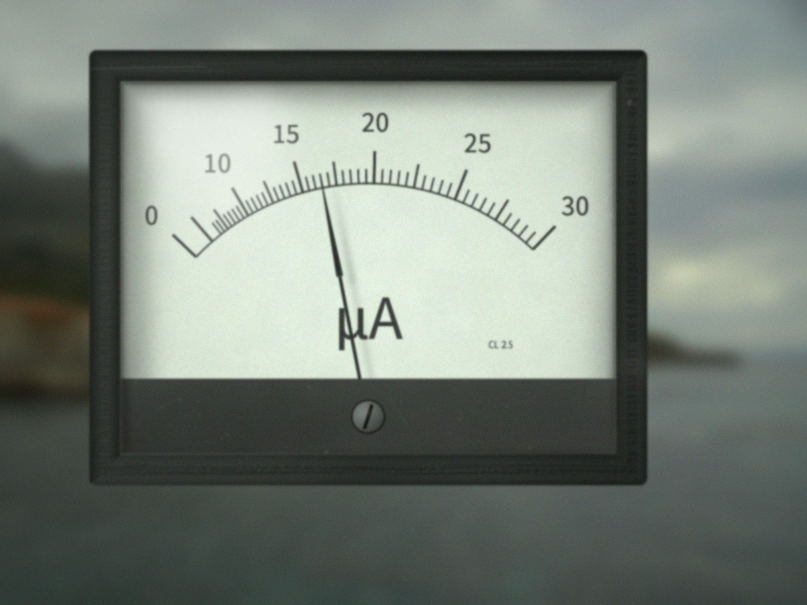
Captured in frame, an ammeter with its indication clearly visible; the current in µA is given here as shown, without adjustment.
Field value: 16.5 µA
